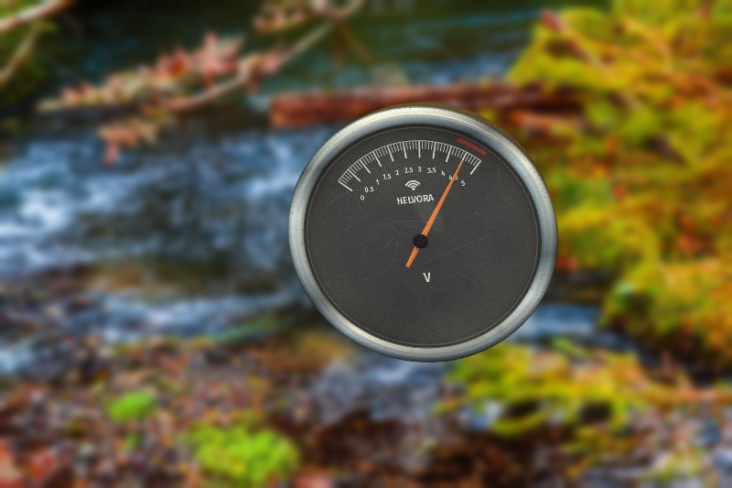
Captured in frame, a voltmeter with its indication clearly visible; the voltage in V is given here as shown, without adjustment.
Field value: 4.5 V
